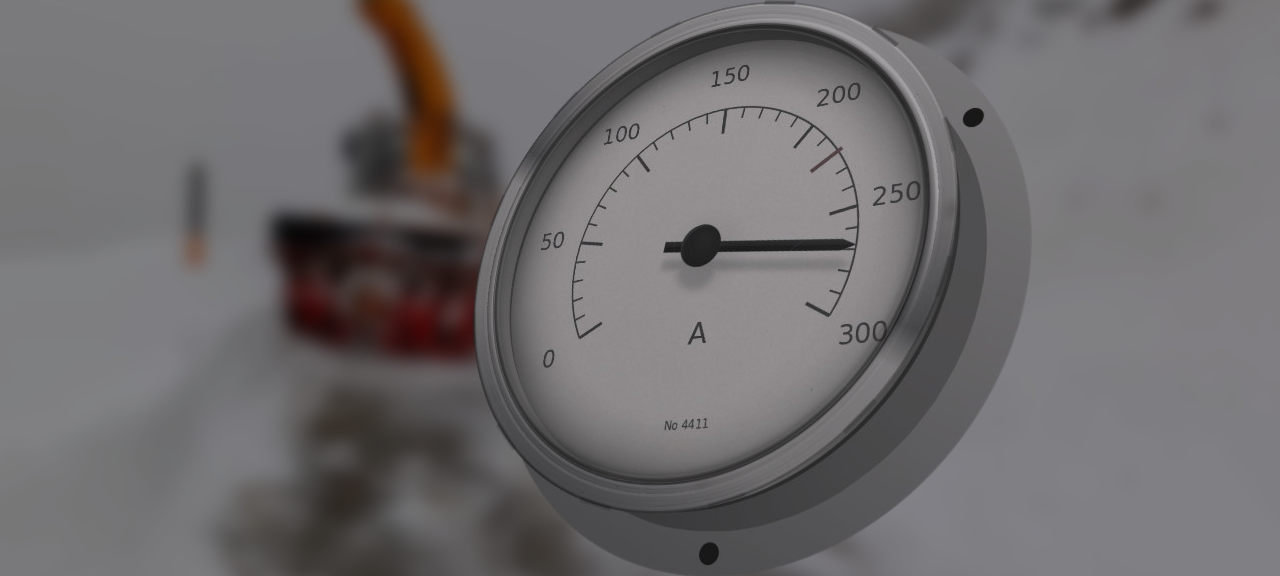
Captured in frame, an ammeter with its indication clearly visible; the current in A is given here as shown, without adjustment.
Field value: 270 A
